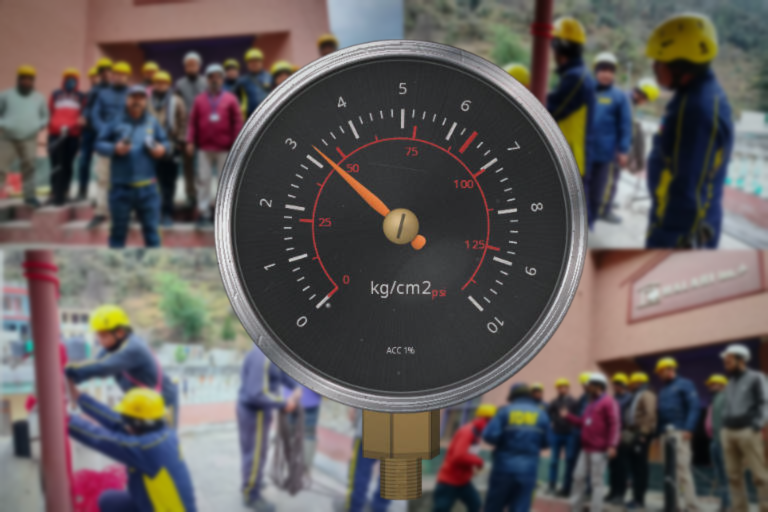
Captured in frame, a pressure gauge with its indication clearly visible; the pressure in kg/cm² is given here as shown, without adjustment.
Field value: 3.2 kg/cm²
